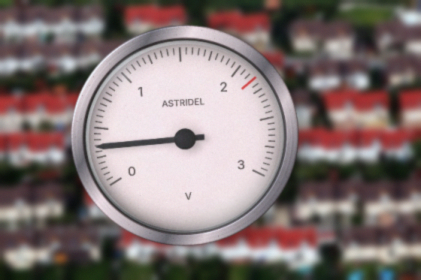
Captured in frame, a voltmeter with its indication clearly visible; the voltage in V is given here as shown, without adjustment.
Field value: 0.35 V
